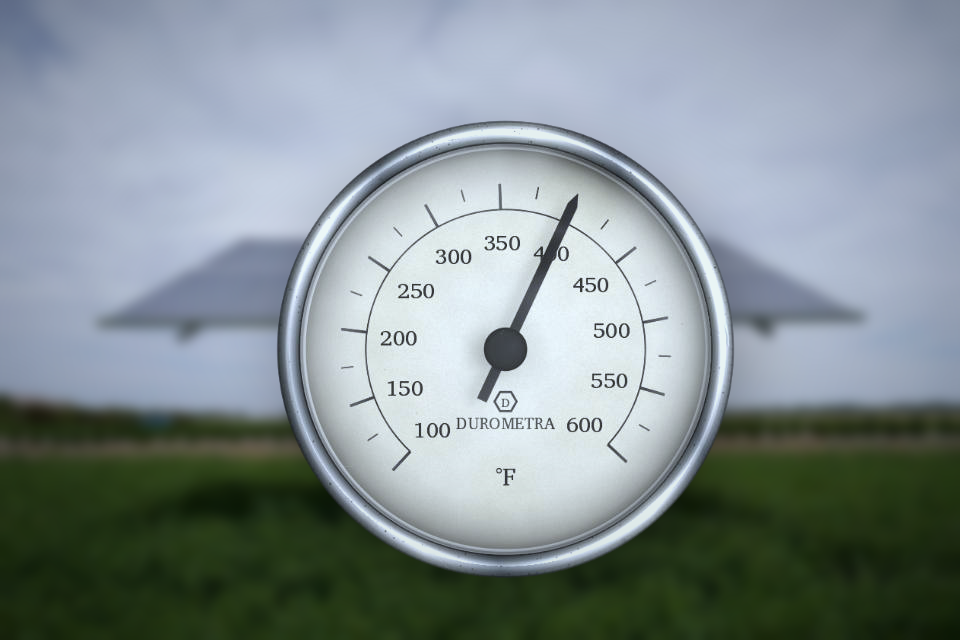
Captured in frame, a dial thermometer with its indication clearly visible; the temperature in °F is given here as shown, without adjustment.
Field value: 400 °F
